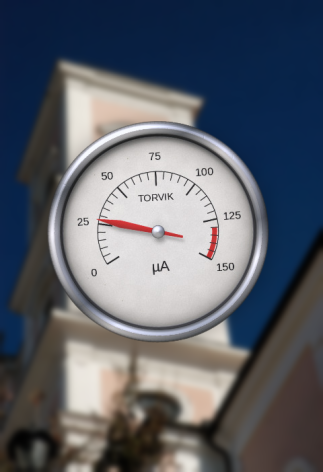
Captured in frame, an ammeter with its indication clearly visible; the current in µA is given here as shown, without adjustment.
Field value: 27.5 µA
